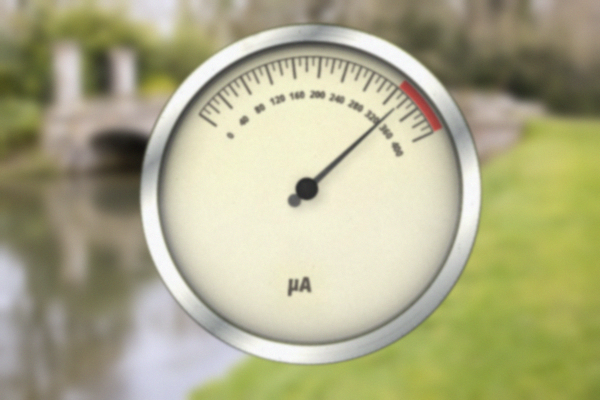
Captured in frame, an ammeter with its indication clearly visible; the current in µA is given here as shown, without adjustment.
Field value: 340 µA
